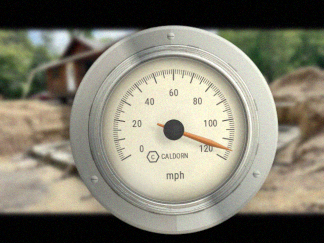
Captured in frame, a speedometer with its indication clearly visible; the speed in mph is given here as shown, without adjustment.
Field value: 115 mph
